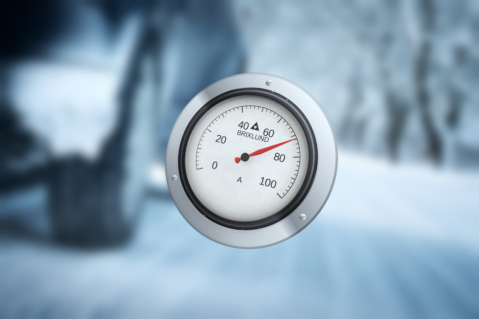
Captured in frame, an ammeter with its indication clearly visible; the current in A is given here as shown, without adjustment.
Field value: 72 A
